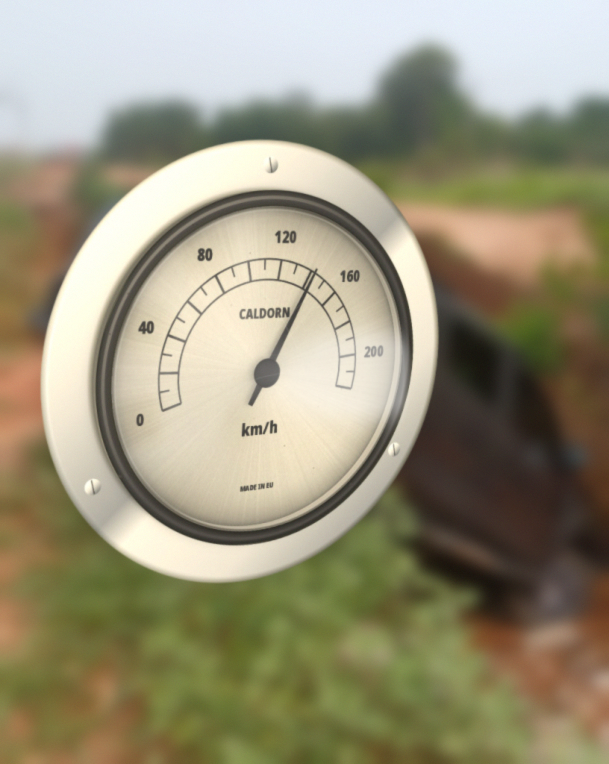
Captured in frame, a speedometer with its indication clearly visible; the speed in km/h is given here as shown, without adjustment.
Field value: 140 km/h
